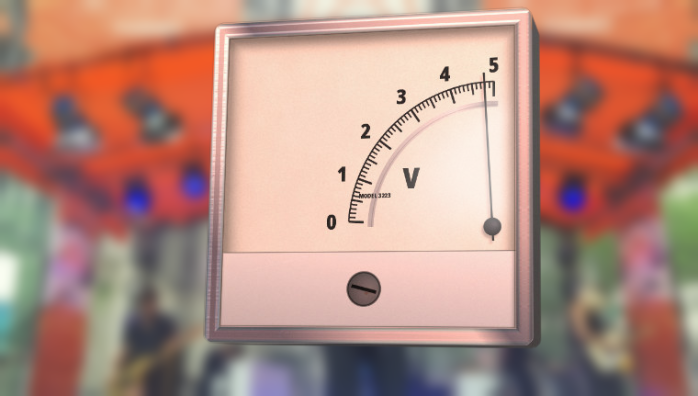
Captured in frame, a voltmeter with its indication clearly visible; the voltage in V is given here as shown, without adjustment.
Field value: 4.8 V
